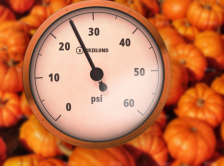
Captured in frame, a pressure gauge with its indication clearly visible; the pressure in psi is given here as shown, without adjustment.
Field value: 25 psi
